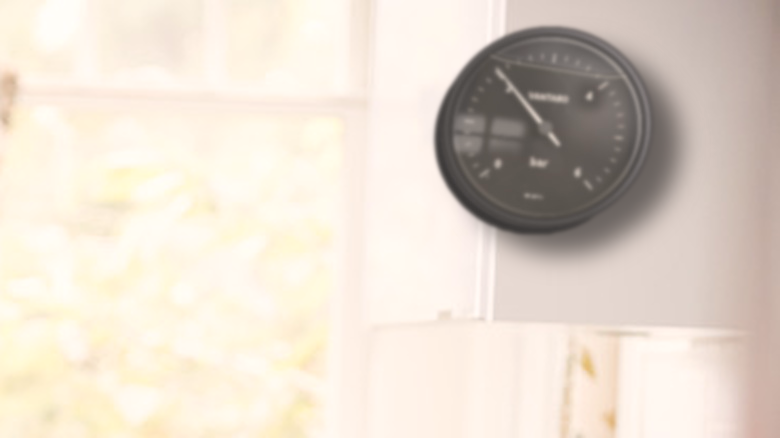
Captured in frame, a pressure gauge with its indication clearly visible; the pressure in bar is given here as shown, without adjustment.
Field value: 2 bar
